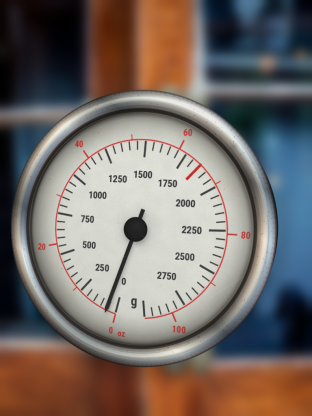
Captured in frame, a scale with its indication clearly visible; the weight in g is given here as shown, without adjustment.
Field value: 50 g
